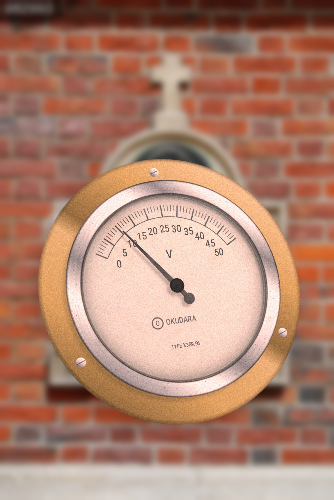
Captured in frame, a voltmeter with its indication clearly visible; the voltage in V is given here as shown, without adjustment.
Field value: 10 V
